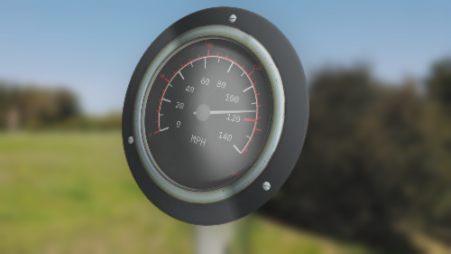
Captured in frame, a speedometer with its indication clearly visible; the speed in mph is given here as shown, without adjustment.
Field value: 115 mph
